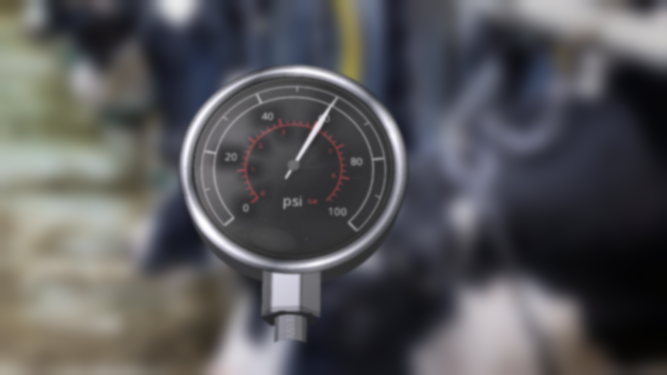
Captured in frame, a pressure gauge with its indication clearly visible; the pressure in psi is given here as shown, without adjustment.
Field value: 60 psi
